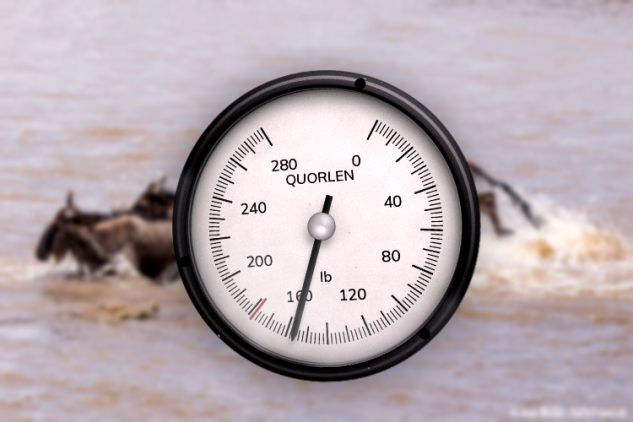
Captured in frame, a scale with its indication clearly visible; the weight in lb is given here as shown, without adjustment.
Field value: 156 lb
